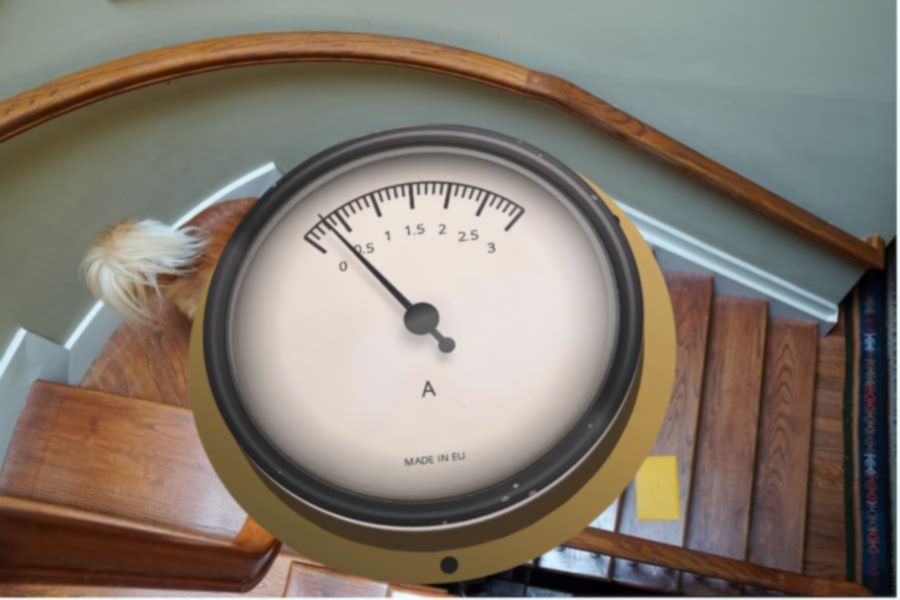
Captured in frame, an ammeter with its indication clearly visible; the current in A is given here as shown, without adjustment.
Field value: 0.3 A
